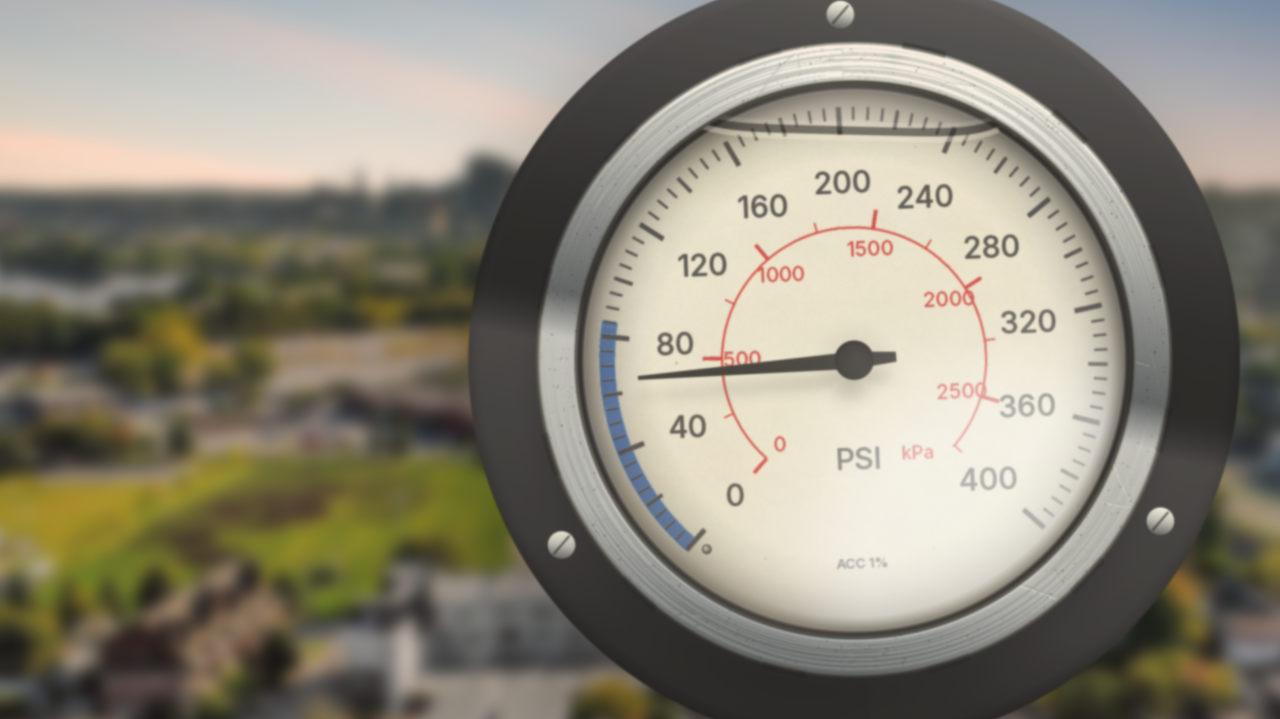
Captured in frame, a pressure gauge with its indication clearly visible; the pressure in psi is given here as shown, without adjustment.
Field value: 65 psi
